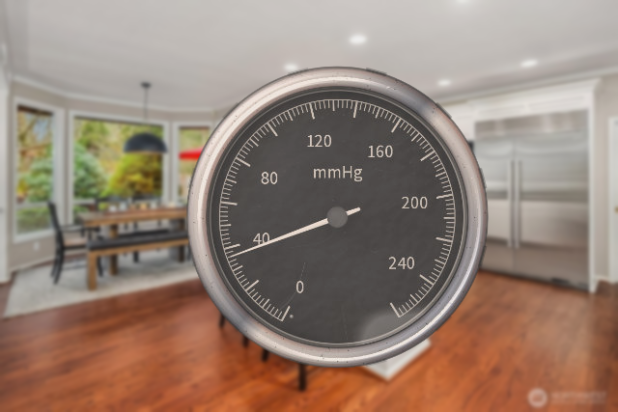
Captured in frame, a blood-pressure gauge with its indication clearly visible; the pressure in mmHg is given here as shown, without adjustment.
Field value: 36 mmHg
